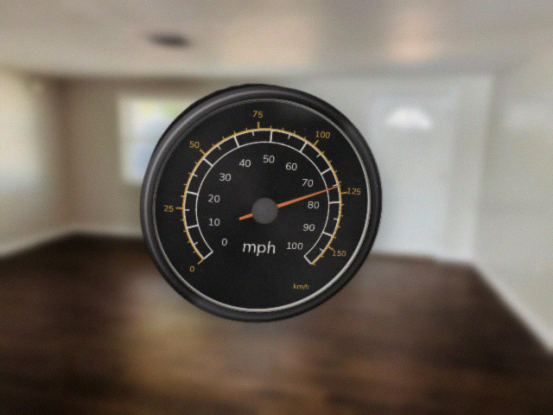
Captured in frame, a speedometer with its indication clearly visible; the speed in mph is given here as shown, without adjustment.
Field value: 75 mph
